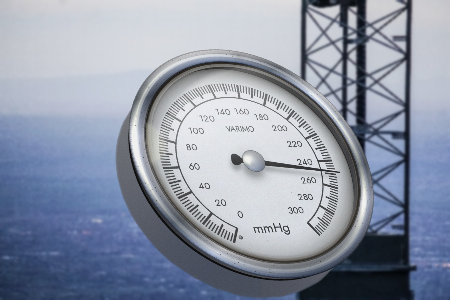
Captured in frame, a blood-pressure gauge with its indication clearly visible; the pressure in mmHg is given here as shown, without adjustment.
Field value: 250 mmHg
